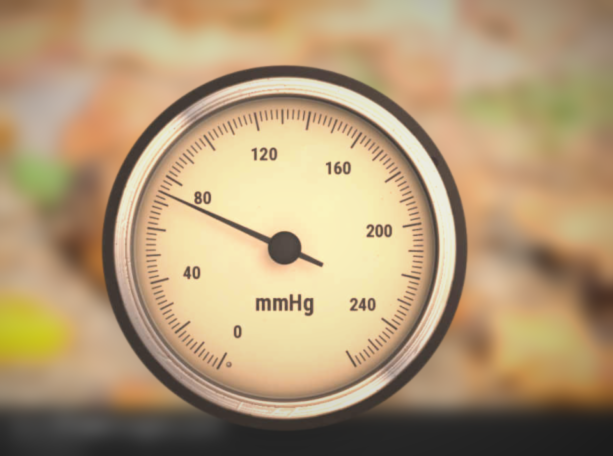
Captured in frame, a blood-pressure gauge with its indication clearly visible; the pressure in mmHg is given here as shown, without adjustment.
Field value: 74 mmHg
